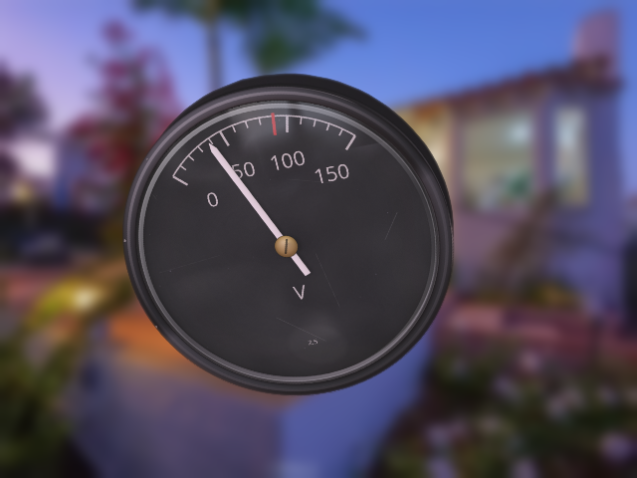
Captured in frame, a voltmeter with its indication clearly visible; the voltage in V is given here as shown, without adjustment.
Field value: 40 V
